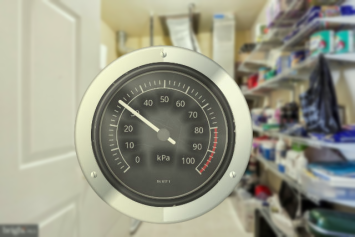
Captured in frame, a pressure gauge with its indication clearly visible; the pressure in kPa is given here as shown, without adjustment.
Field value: 30 kPa
